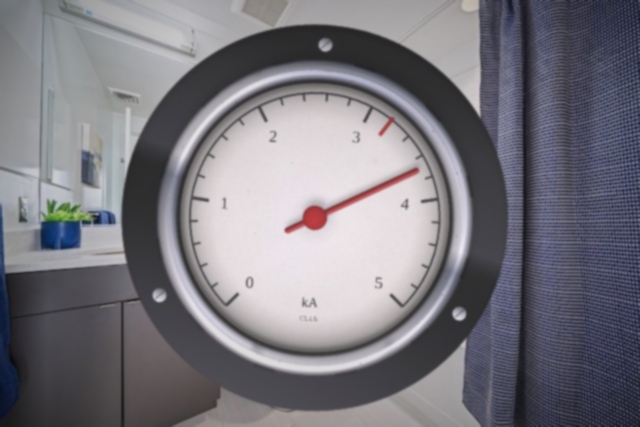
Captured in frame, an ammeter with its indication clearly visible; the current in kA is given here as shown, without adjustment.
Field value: 3.7 kA
